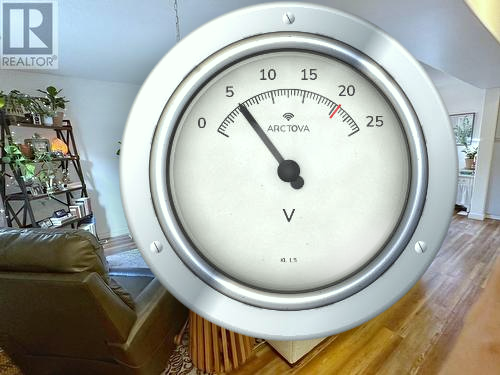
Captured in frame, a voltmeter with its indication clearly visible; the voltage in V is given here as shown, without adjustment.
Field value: 5 V
